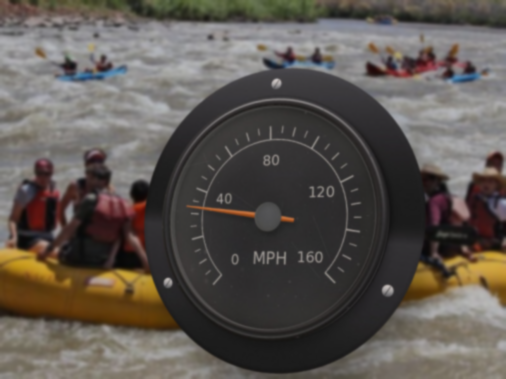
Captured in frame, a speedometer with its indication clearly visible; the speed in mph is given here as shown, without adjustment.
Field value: 32.5 mph
